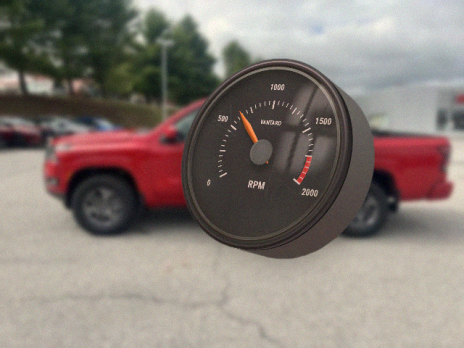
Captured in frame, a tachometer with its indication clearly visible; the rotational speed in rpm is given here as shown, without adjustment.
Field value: 650 rpm
